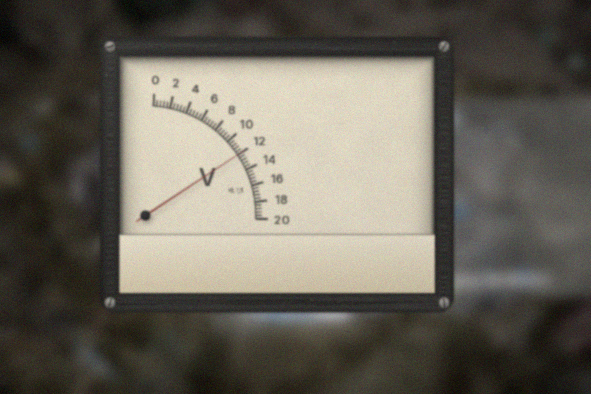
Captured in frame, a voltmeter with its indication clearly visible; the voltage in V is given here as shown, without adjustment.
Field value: 12 V
